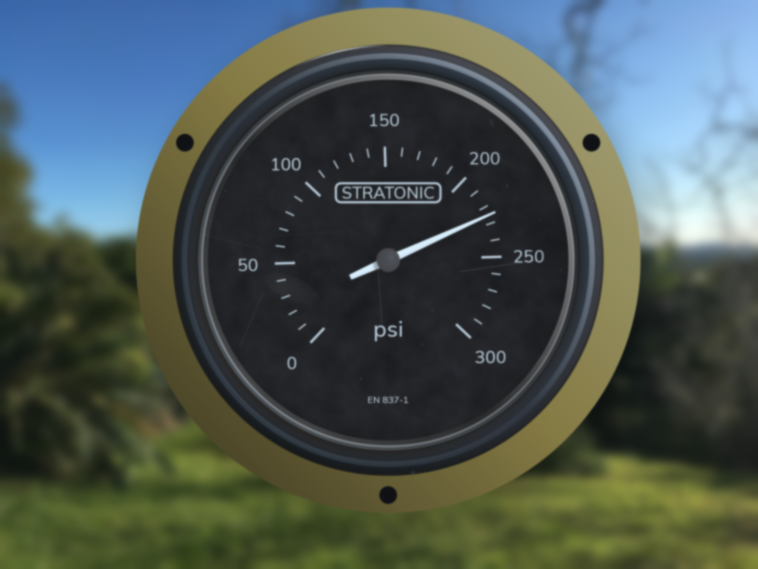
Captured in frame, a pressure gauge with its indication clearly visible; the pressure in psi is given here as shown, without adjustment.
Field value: 225 psi
